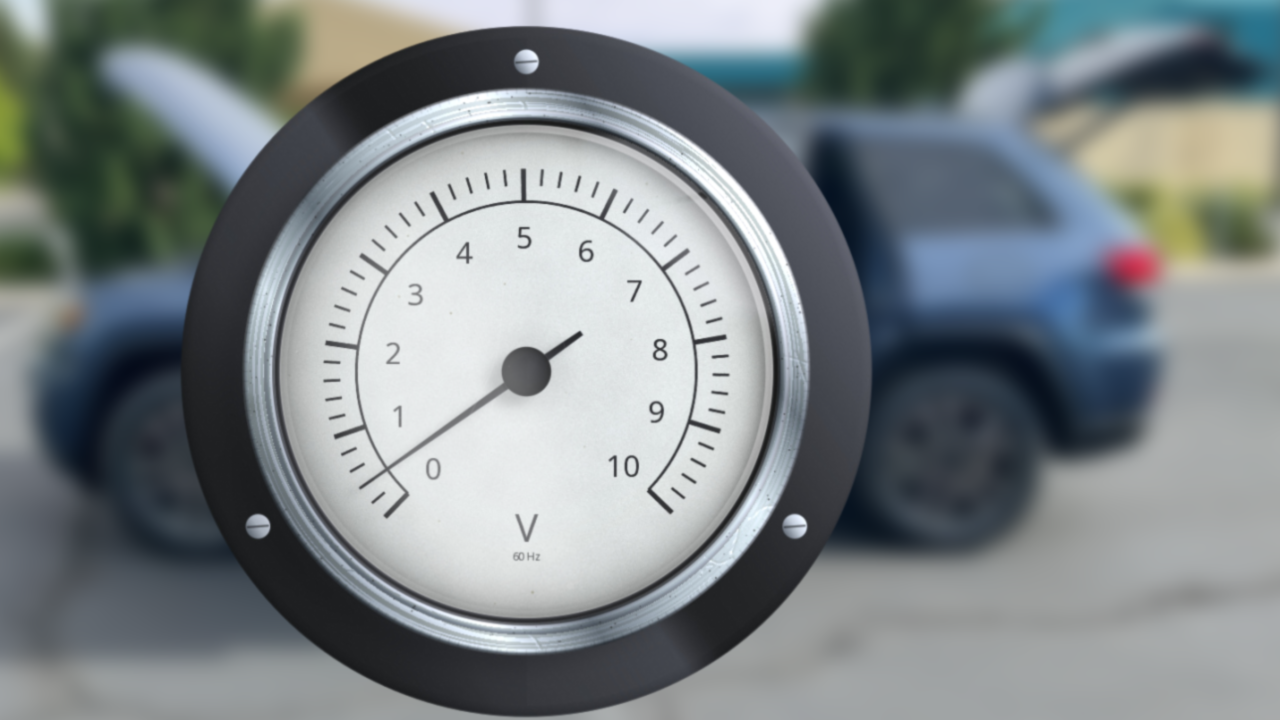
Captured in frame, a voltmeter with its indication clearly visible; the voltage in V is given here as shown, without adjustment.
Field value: 0.4 V
